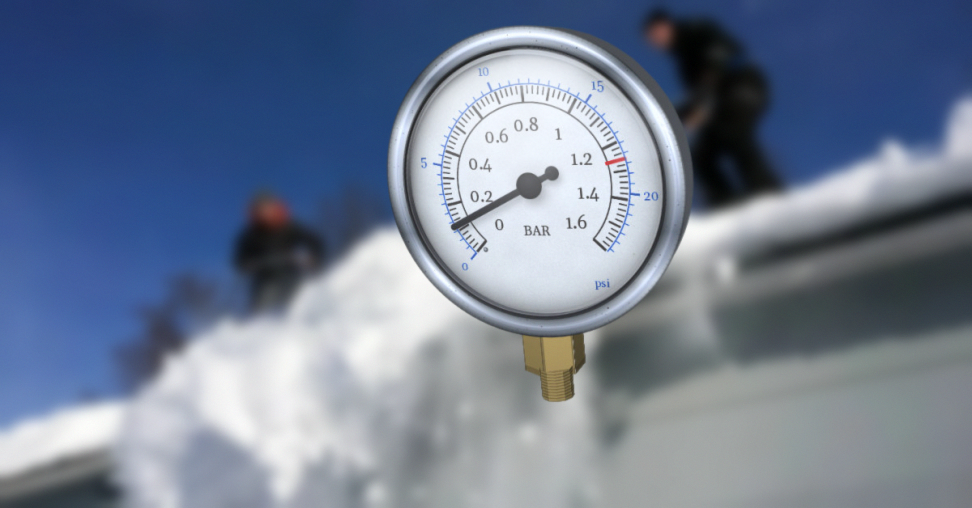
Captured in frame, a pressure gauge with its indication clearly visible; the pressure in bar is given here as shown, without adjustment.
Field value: 0.12 bar
